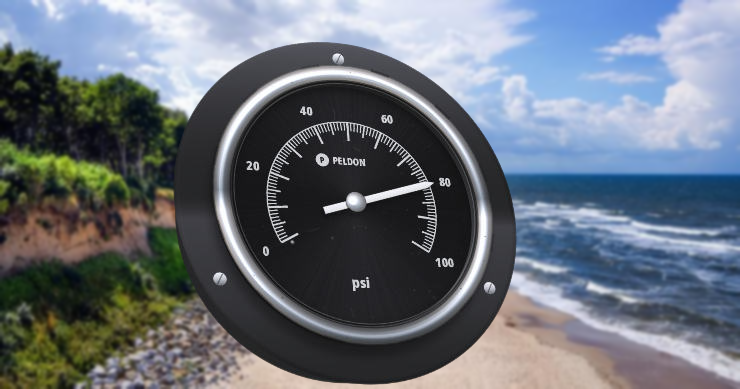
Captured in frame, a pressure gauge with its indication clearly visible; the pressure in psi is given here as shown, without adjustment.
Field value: 80 psi
